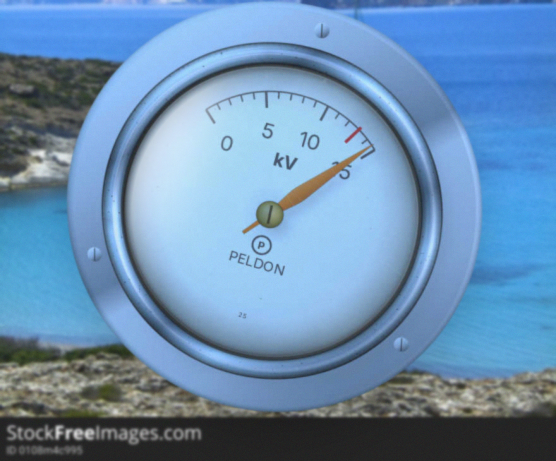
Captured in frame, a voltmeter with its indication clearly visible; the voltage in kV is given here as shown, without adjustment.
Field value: 14.5 kV
